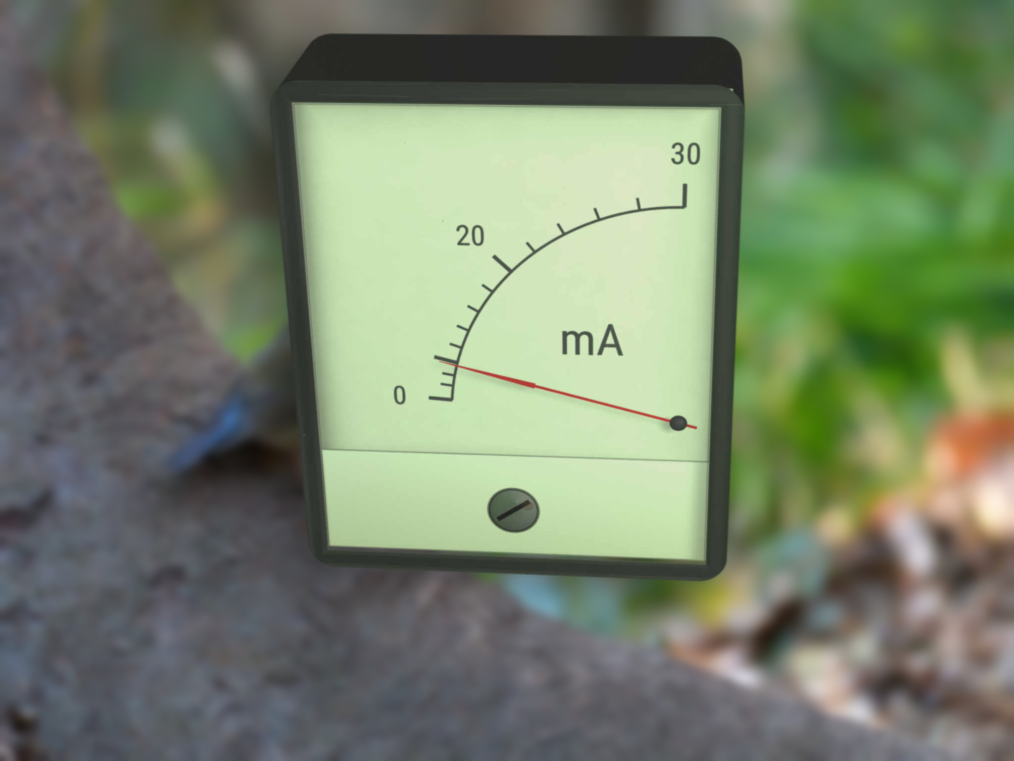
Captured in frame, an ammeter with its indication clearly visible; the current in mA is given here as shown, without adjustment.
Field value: 10 mA
